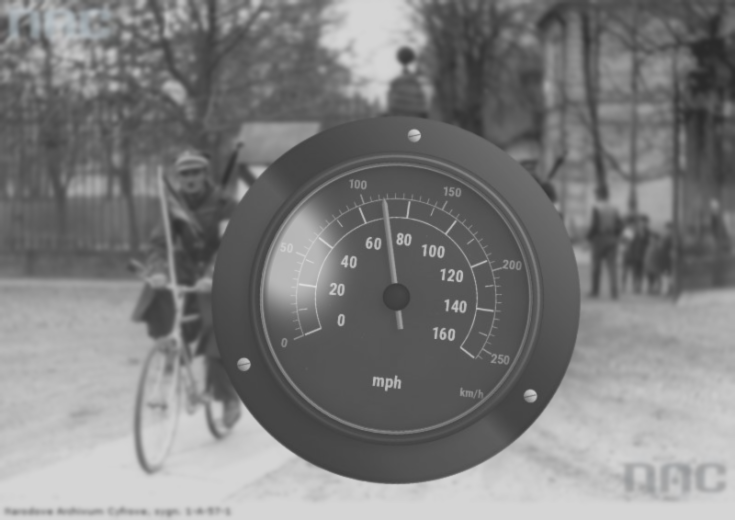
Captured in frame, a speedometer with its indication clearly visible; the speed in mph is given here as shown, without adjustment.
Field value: 70 mph
